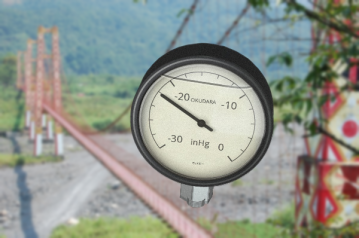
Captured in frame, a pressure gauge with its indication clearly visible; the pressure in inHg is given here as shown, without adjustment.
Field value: -22 inHg
